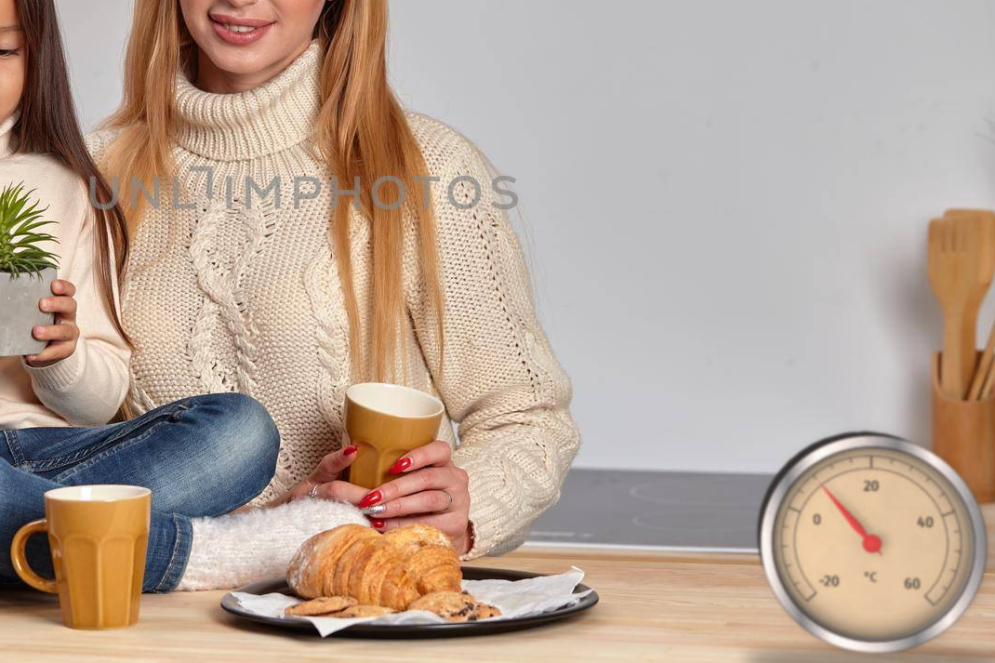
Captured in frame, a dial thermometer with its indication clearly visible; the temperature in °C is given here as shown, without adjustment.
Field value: 8 °C
